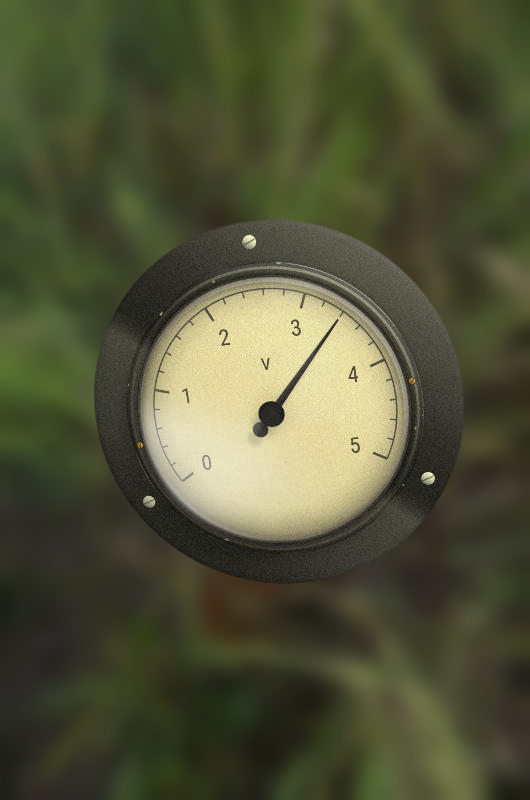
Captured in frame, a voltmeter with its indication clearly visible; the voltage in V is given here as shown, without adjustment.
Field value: 3.4 V
